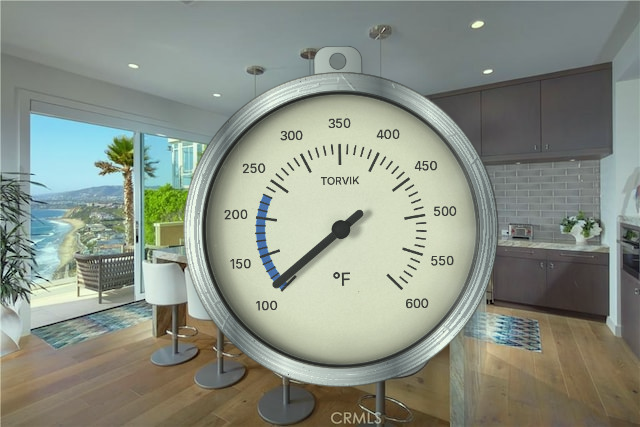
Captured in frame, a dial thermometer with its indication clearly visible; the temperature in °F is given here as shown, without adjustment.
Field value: 110 °F
